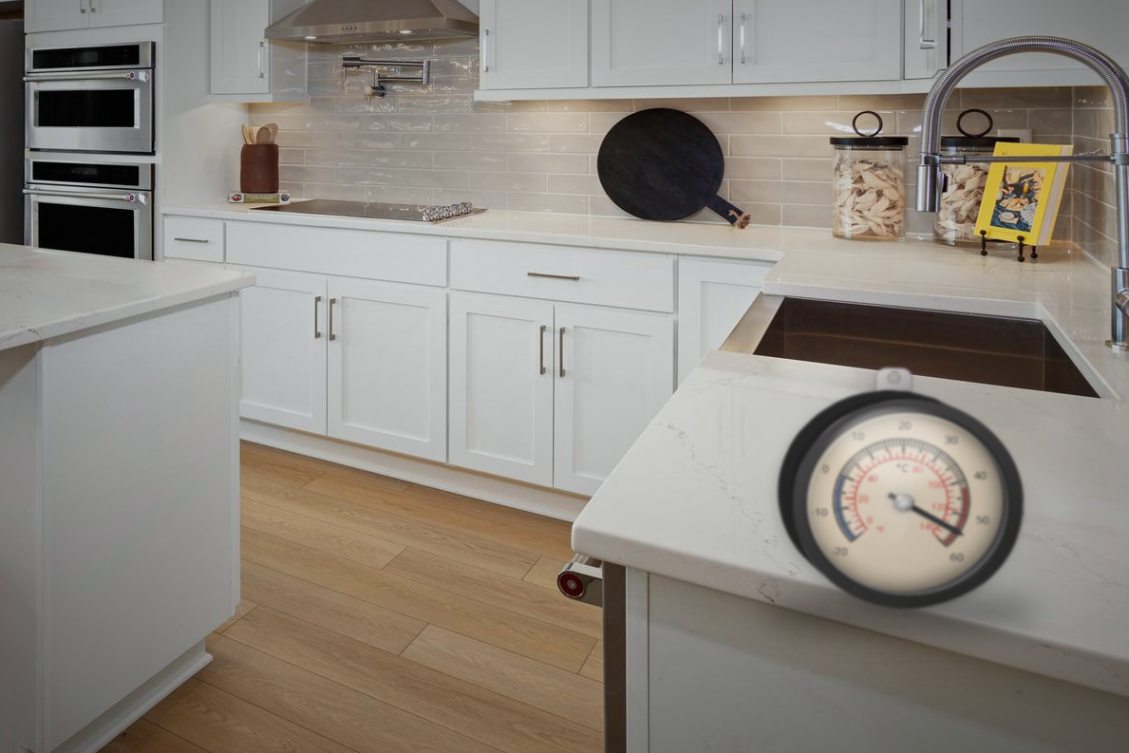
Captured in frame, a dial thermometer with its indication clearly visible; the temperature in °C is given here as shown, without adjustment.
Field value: 55 °C
